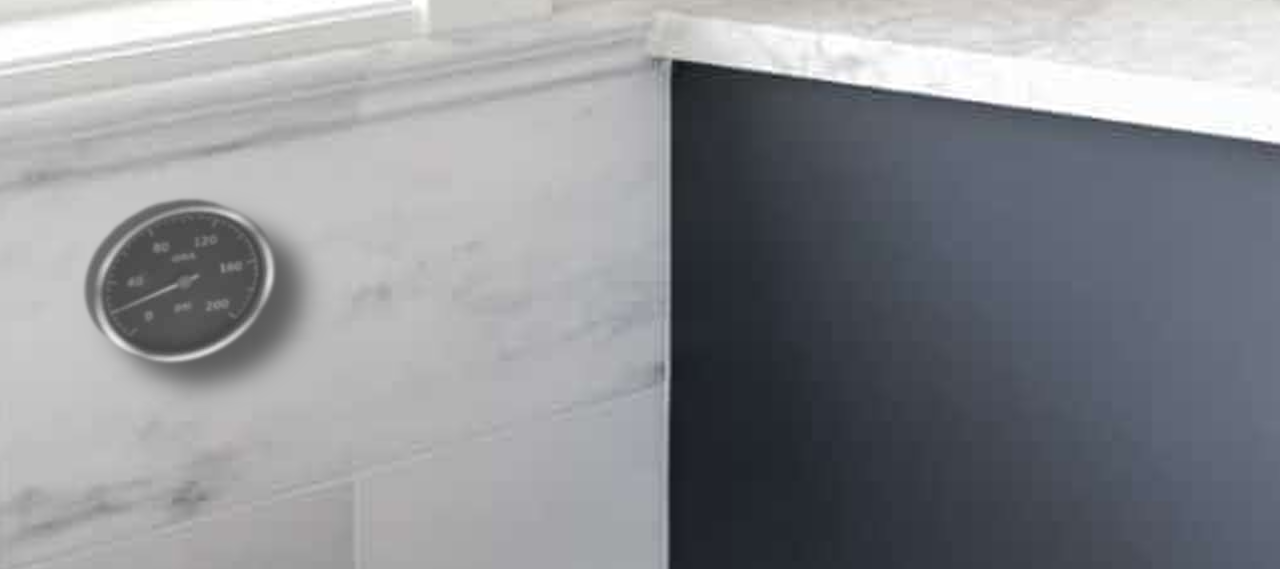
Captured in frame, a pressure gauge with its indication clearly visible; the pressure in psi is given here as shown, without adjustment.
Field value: 20 psi
